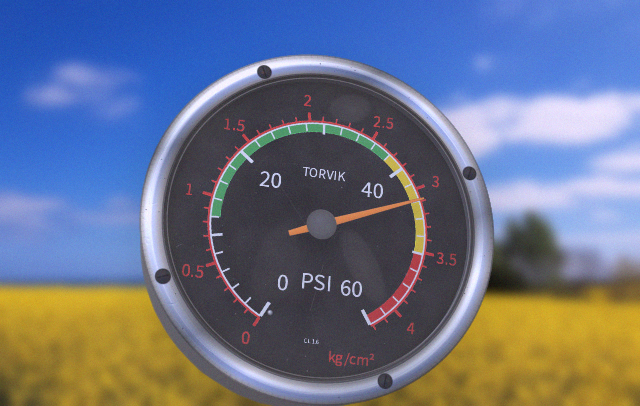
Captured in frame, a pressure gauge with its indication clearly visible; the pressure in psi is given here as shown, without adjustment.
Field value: 44 psi
